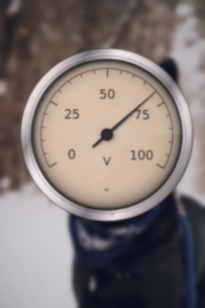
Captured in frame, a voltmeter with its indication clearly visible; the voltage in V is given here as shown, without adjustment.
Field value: 70 V
